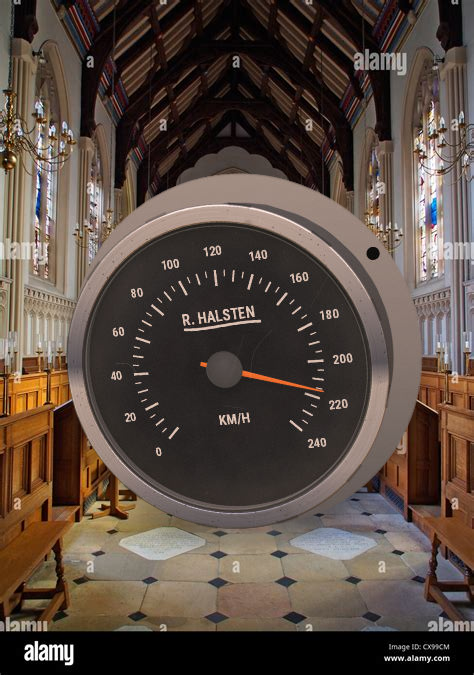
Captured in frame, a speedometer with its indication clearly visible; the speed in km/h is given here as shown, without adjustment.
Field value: 215 km/h
